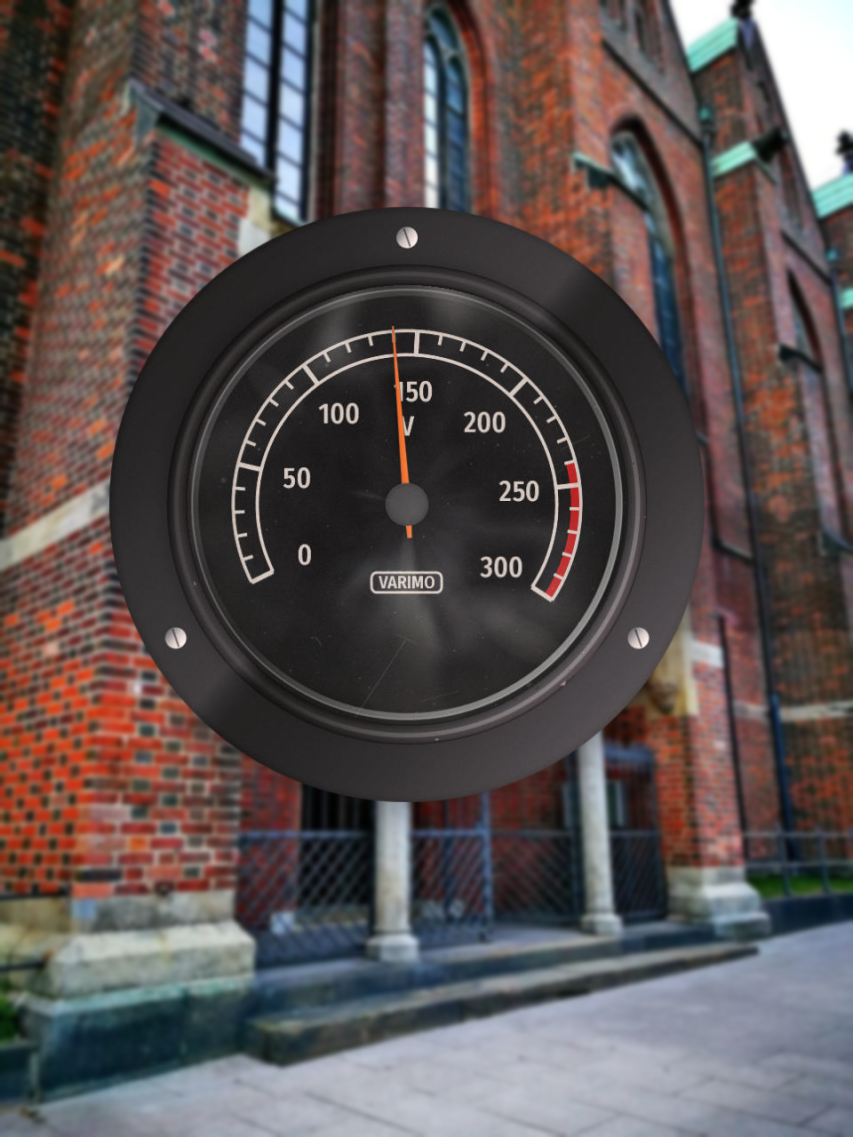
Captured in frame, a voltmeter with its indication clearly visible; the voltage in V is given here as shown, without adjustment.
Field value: 140 V
